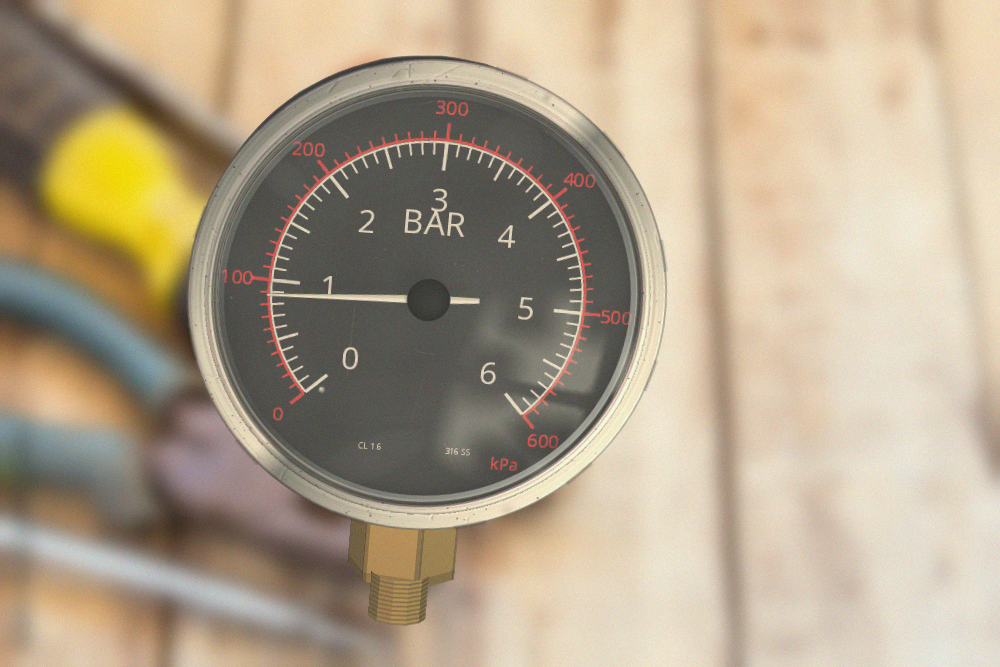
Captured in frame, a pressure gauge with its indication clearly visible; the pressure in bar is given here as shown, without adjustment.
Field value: 0.9 bar
